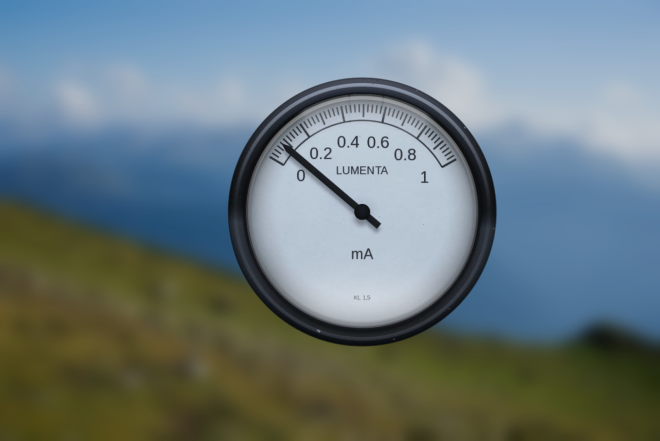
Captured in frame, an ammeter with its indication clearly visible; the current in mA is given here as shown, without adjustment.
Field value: 0.08 mA
